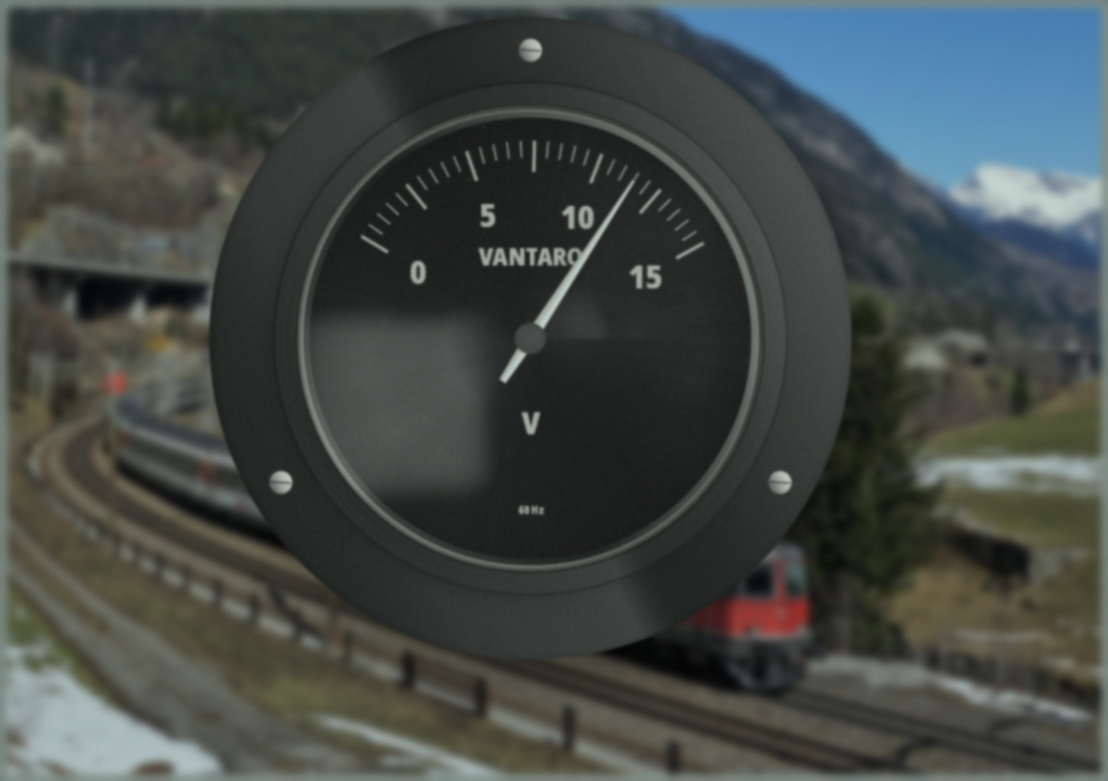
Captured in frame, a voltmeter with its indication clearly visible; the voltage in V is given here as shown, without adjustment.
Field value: 11.5 V
